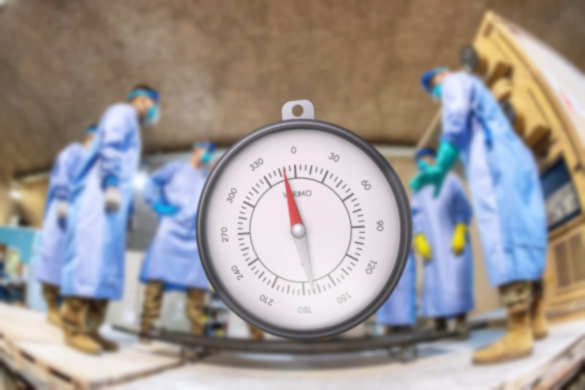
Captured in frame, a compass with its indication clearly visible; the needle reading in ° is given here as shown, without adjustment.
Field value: 350 °
